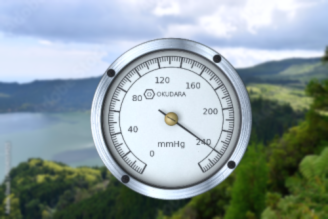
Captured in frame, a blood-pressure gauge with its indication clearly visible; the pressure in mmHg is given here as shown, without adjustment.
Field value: 240 mmHg
